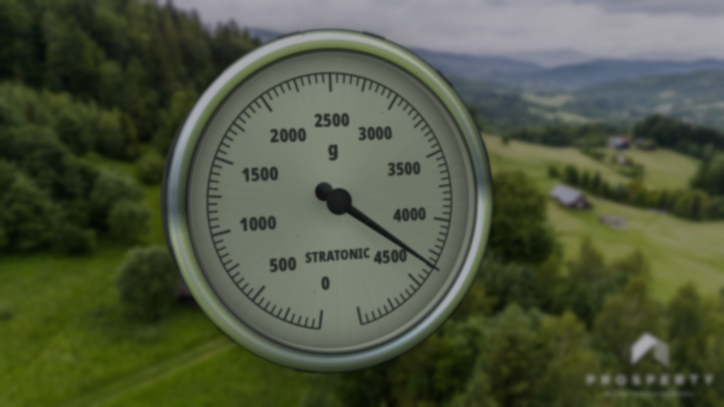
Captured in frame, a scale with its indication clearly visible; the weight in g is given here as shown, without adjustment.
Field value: 4350 g
